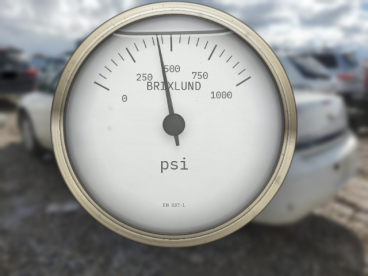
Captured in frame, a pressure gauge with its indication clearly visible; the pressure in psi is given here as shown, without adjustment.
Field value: 425 psi
